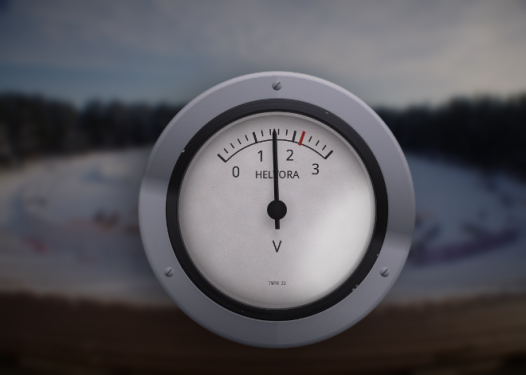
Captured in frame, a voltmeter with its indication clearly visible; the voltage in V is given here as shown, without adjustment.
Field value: 1.5 V
